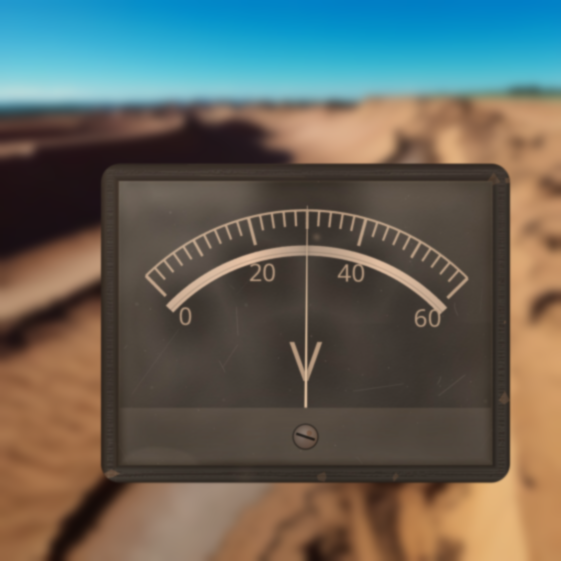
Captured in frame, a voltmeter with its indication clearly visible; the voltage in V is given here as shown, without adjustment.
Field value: 30 V
